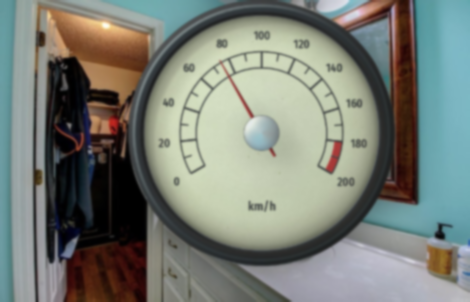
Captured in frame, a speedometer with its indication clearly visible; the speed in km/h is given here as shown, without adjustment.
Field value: 75 km/h
